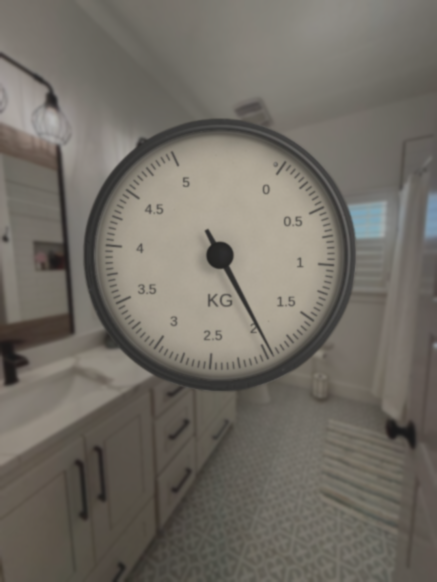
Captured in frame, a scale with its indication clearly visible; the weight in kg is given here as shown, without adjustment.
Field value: 1.95 kg
